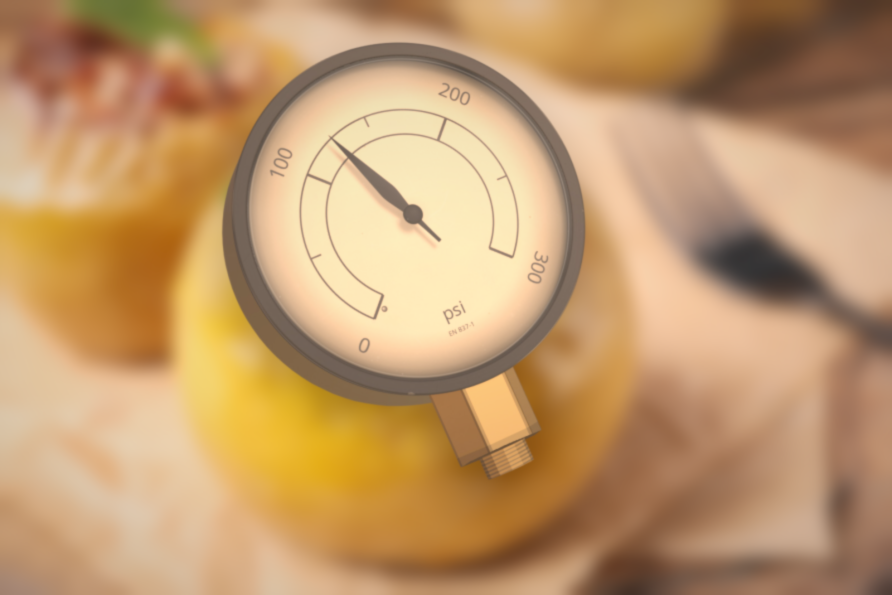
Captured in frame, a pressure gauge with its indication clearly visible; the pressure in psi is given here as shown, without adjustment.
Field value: 125 psi
